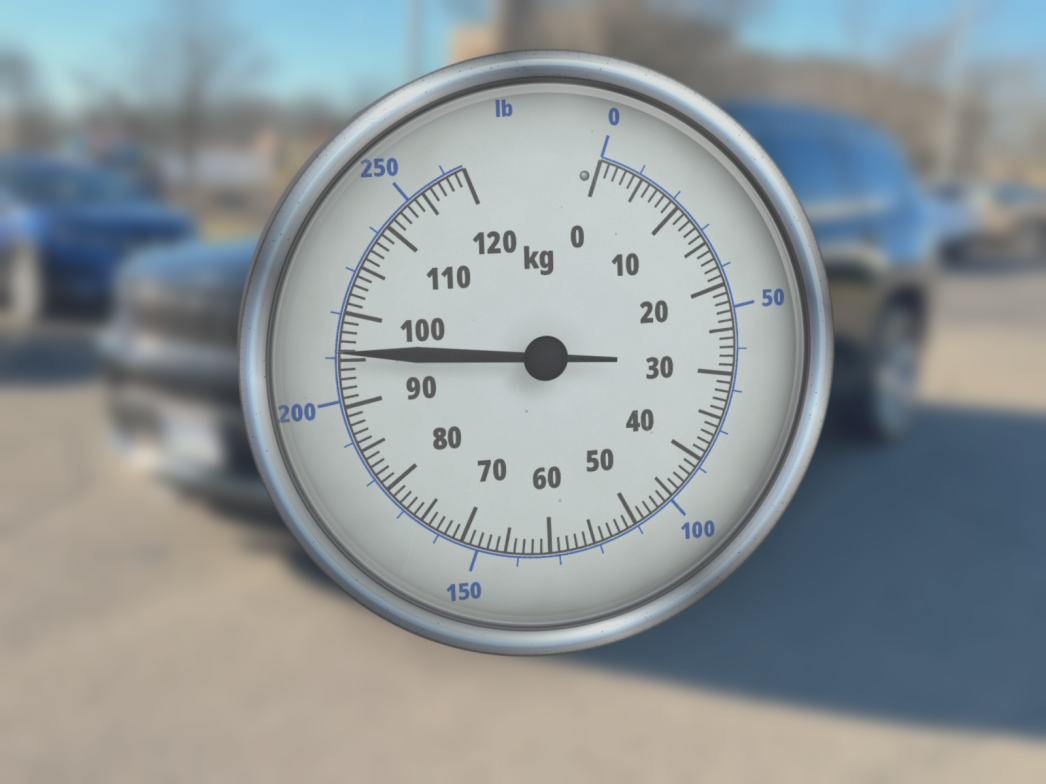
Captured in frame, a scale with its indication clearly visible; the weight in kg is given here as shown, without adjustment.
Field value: 96 kg
